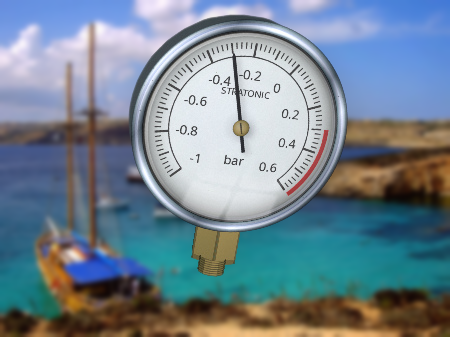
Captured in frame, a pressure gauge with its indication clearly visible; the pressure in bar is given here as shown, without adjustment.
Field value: -0.3 bar
